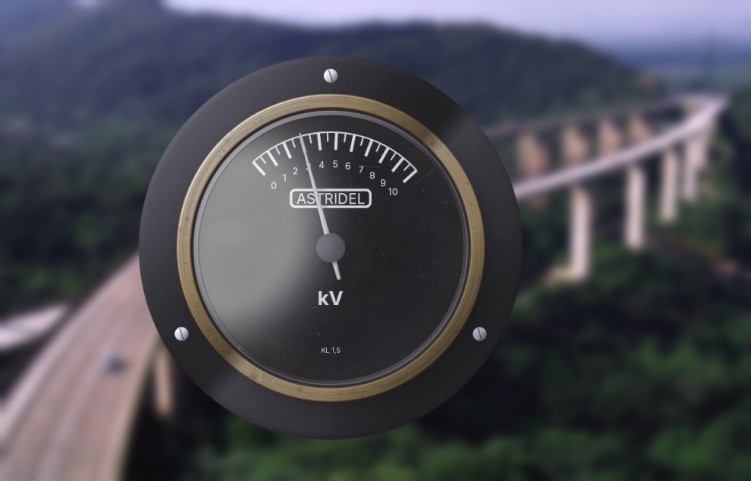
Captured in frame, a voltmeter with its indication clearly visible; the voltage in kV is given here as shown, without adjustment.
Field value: 3 kV
